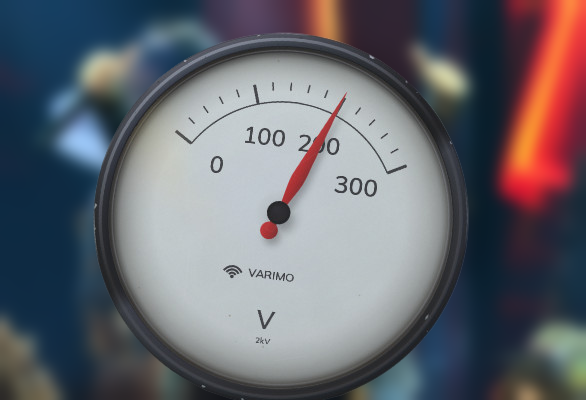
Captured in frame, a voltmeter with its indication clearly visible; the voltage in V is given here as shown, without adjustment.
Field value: 200 V
